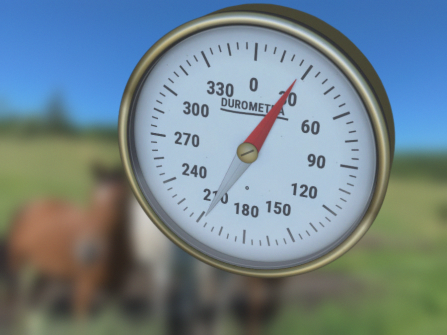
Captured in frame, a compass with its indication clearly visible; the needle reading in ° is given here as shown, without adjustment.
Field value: 27.5 °
